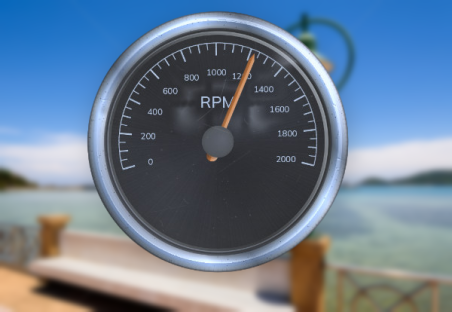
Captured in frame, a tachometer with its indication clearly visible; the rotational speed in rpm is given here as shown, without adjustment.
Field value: 1225 rpm
